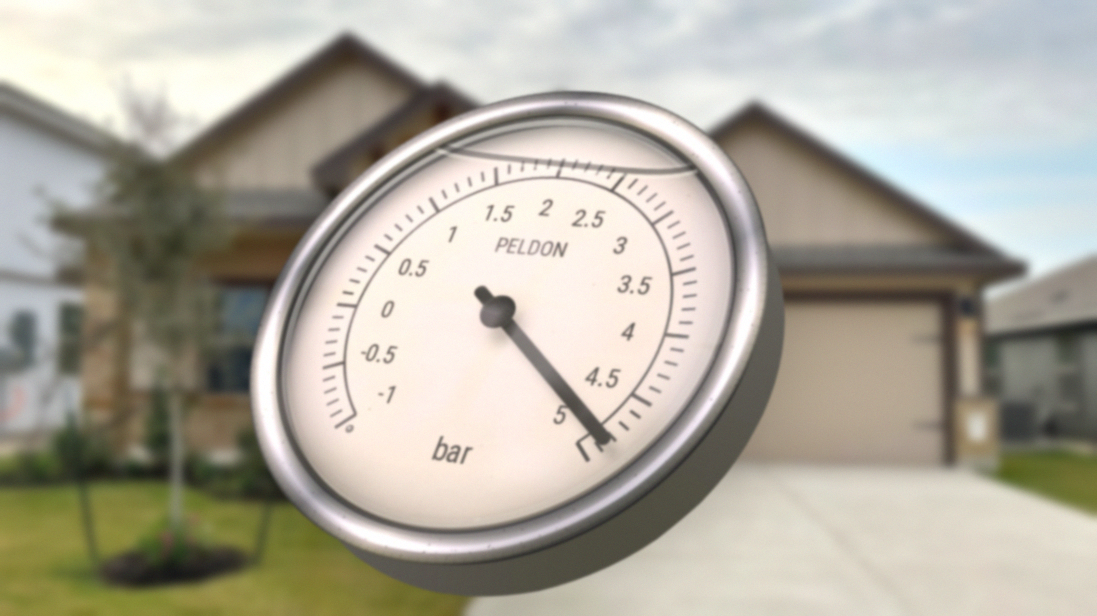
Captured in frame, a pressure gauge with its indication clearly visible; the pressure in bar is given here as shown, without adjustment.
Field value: 4.85 bar
